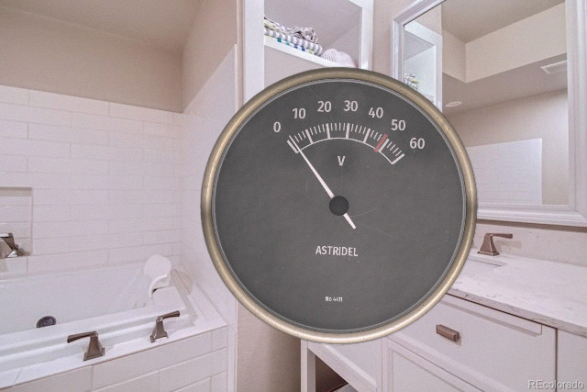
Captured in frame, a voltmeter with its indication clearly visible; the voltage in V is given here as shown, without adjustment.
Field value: 2 V
